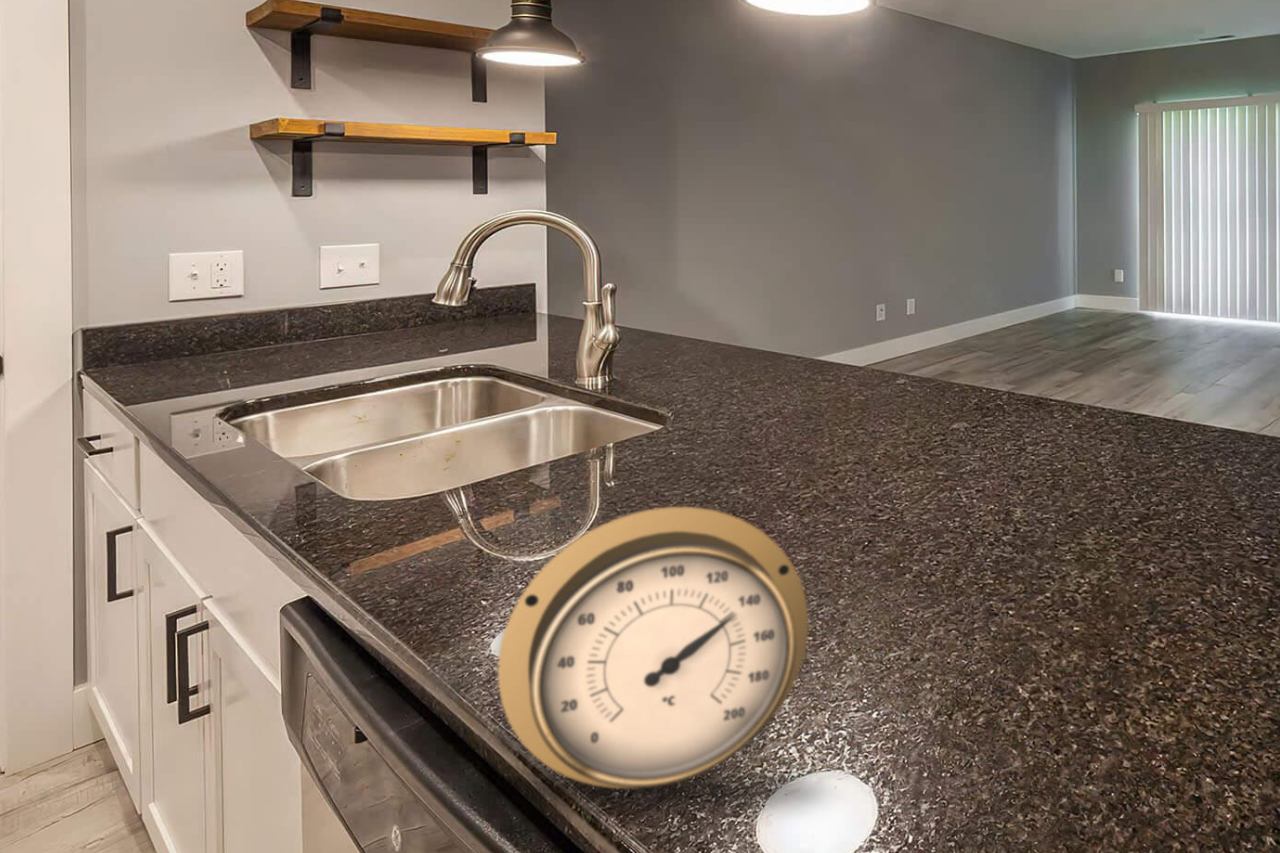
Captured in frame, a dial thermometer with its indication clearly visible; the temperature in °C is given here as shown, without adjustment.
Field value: 140 °C
